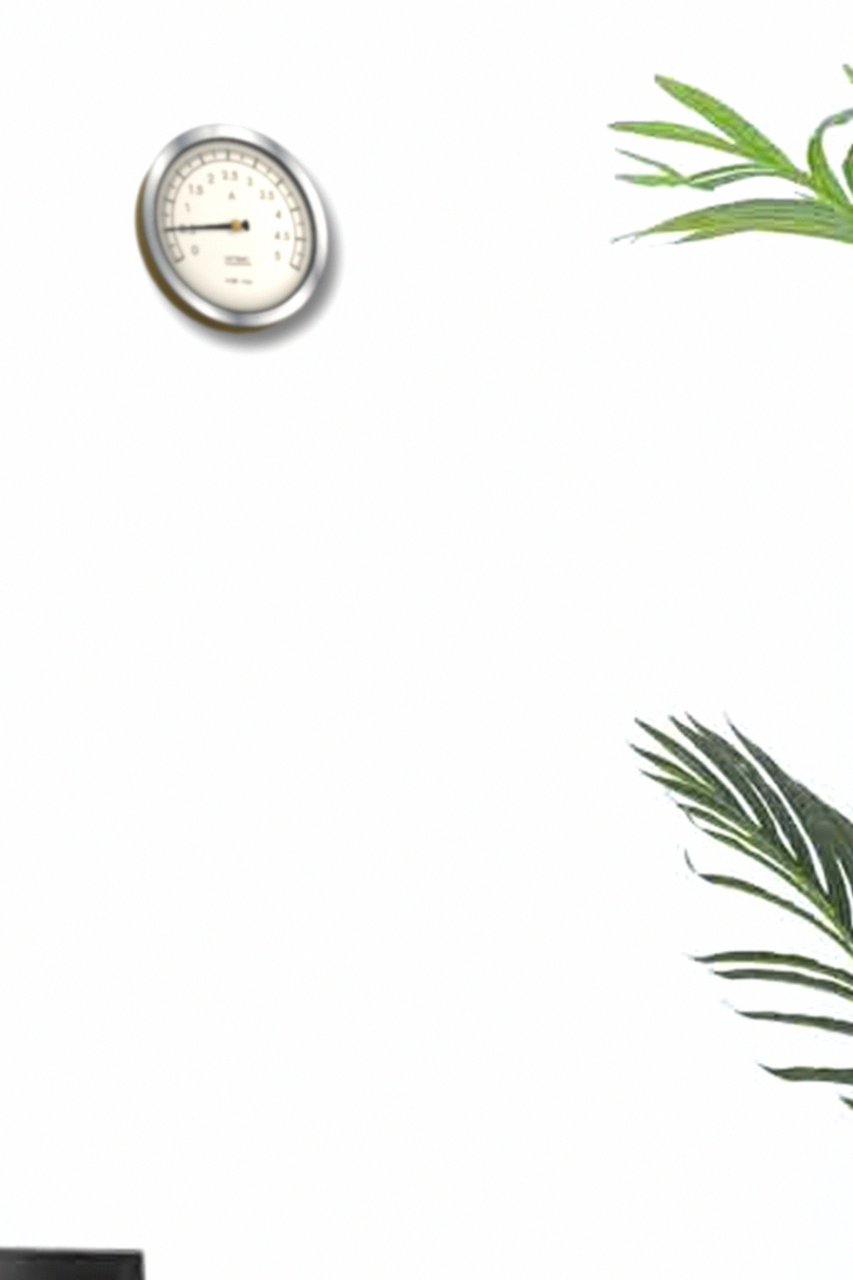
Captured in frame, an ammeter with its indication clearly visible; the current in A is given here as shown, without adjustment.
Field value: 0.5 A
